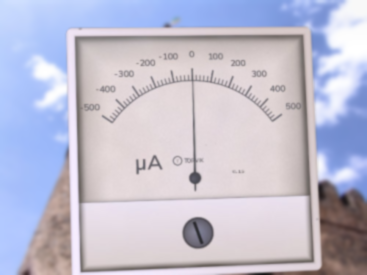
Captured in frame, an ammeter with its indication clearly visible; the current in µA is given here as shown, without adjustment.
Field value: 0 µA
